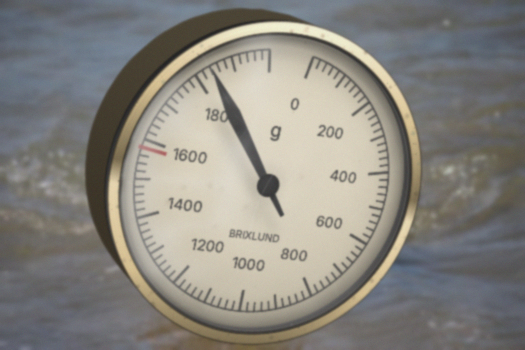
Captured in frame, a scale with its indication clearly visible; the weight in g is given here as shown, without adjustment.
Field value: 1840 g
